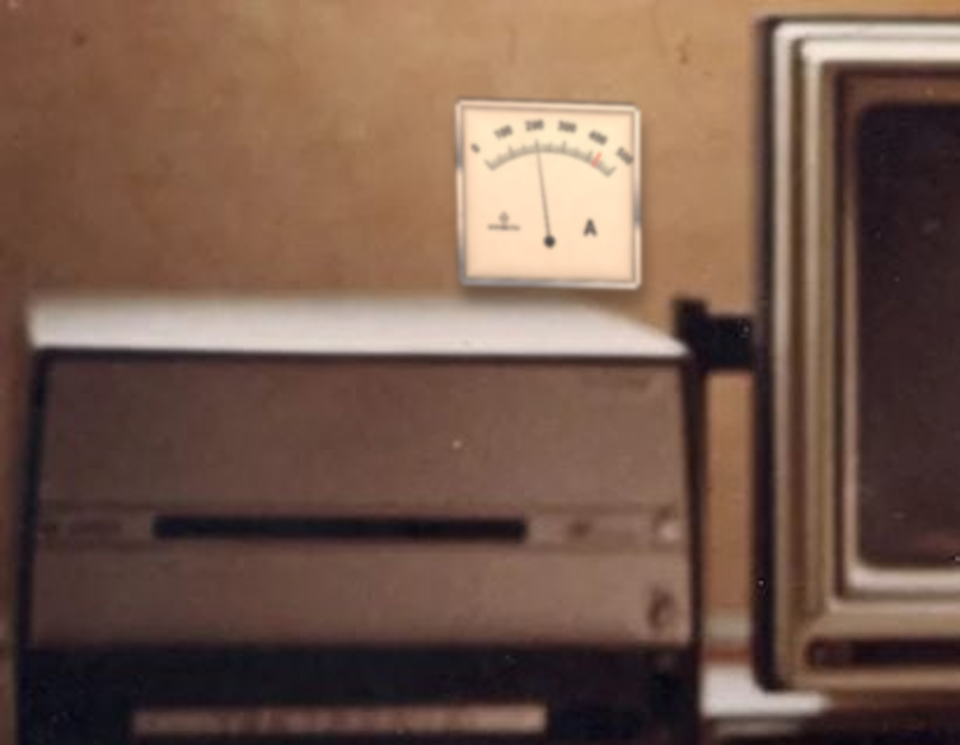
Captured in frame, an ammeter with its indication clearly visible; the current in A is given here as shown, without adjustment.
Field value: 200 A
